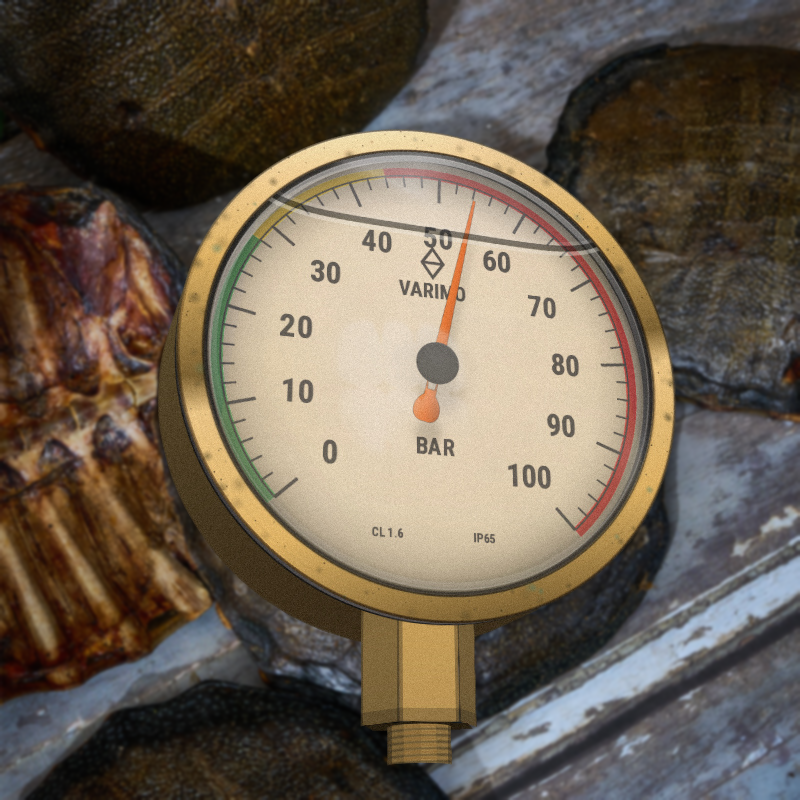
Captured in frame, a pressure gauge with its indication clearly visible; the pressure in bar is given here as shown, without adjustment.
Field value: 54 bar
